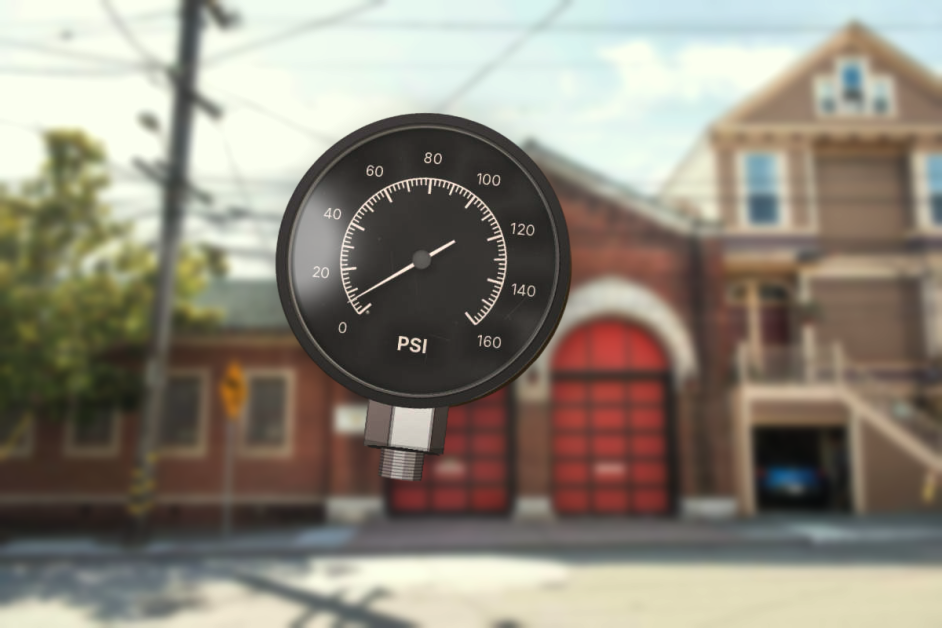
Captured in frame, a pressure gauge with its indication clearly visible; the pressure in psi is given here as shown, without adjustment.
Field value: 6 psi
